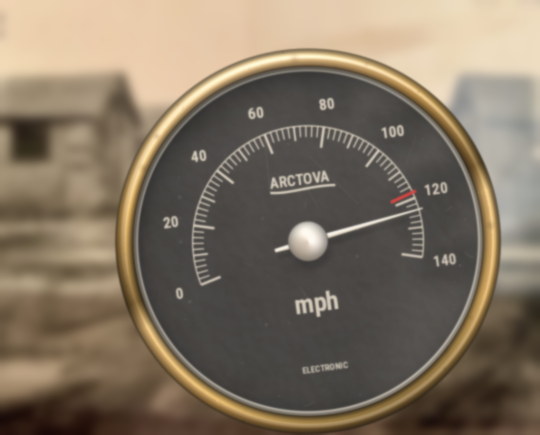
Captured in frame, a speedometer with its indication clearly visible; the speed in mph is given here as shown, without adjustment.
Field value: 124 mph
